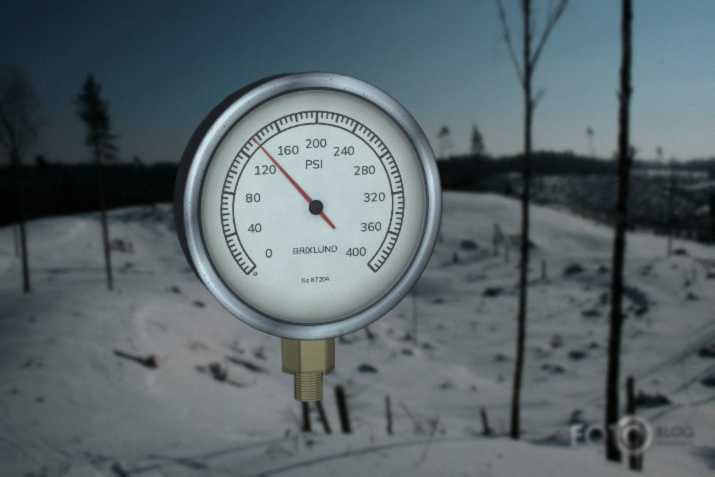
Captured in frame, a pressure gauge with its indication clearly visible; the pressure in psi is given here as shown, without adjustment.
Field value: 135 psi
